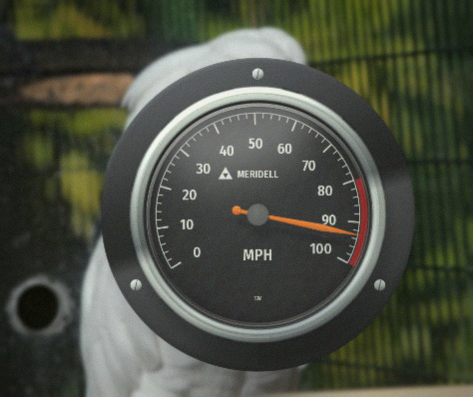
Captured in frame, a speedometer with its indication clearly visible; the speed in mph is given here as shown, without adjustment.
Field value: 93 mph
